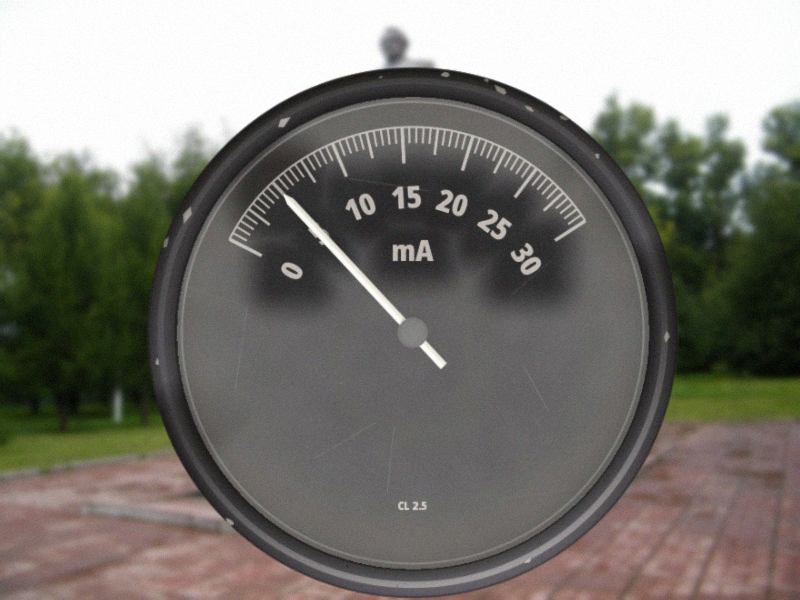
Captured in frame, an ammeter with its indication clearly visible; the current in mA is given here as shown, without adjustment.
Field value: 5 mA
